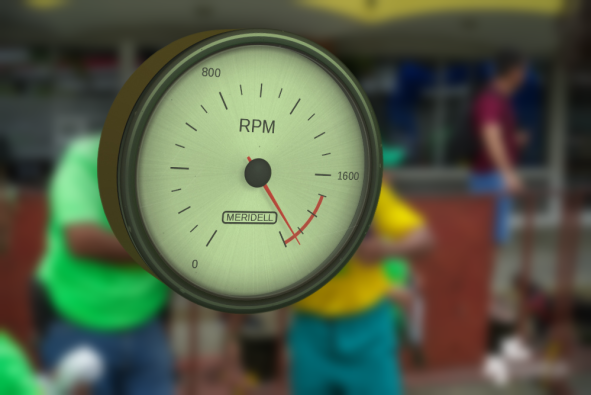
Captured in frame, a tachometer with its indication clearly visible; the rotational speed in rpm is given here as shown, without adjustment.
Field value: 1950 rpm
